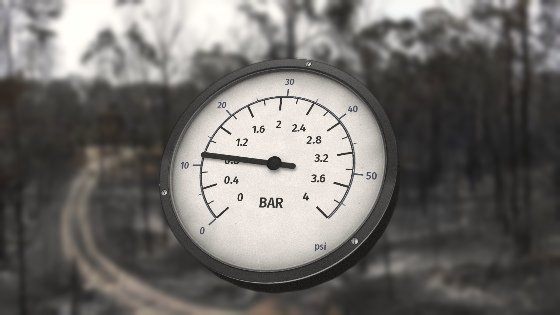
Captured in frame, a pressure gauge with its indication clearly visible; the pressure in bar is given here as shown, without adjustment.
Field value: 0.8 bar
